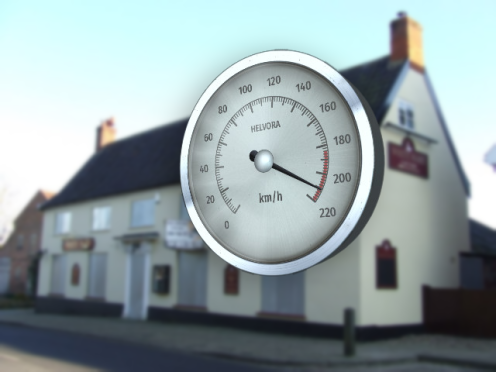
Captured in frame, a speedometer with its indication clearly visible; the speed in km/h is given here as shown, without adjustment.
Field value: 210 km/h
